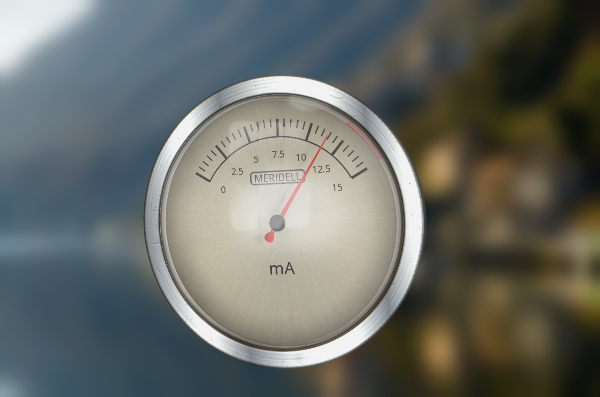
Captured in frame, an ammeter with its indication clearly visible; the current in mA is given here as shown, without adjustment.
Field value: 11.5 mA
